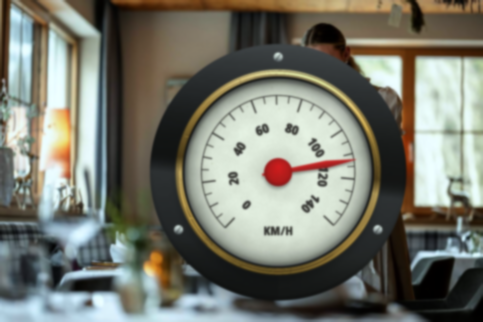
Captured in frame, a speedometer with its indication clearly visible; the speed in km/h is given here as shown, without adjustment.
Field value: 112.5 km/h
